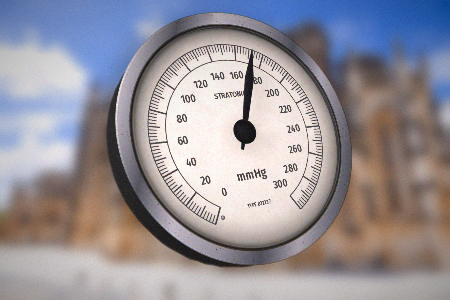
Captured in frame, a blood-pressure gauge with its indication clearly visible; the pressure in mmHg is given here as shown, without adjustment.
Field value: 170 mmHg
